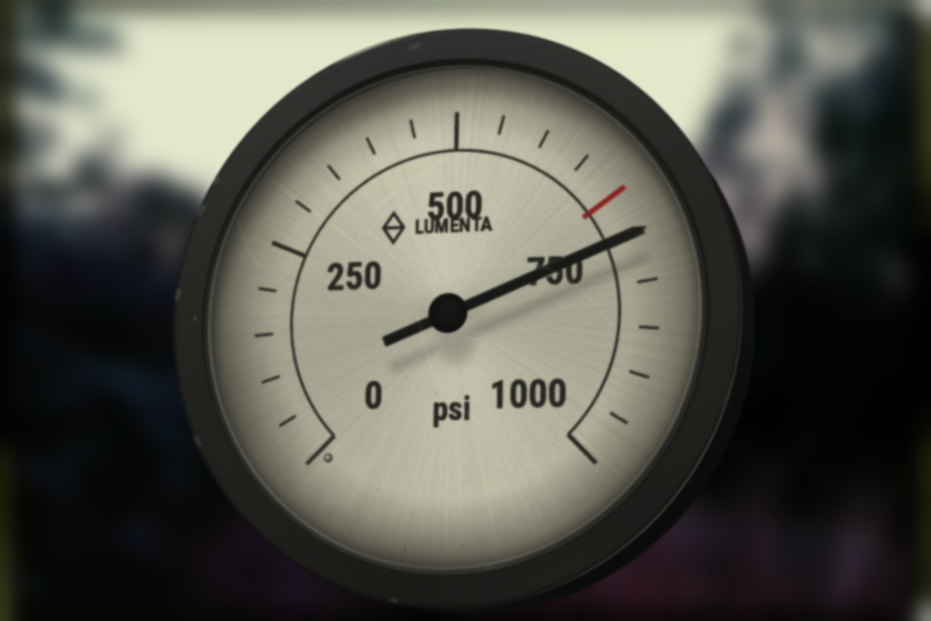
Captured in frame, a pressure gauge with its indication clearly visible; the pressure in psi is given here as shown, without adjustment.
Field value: 750 psi
